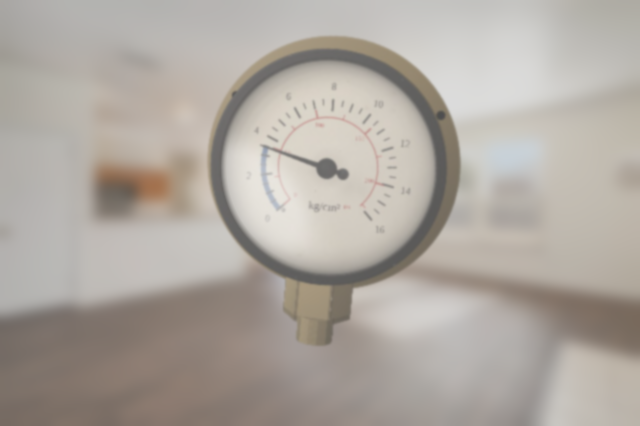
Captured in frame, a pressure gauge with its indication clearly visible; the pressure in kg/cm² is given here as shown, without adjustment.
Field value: 3.5 kg/cm²
